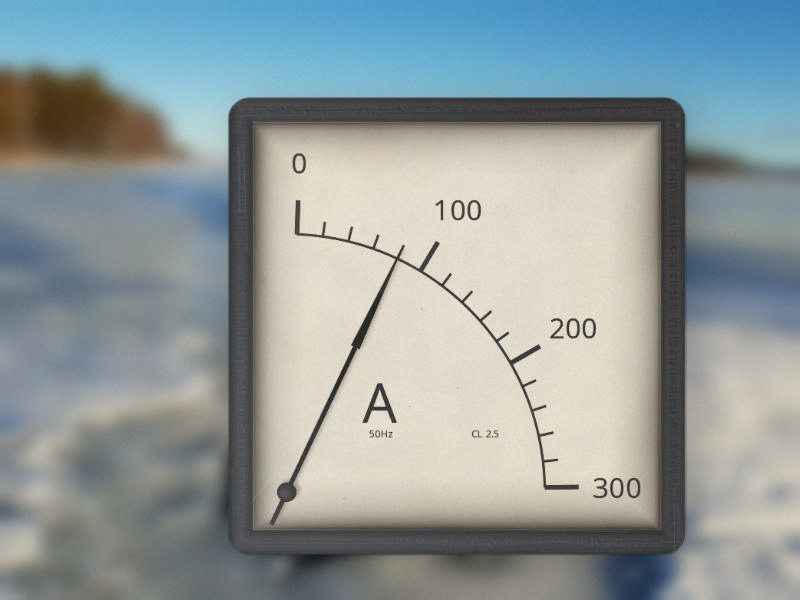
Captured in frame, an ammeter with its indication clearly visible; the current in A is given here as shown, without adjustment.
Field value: 80 A
